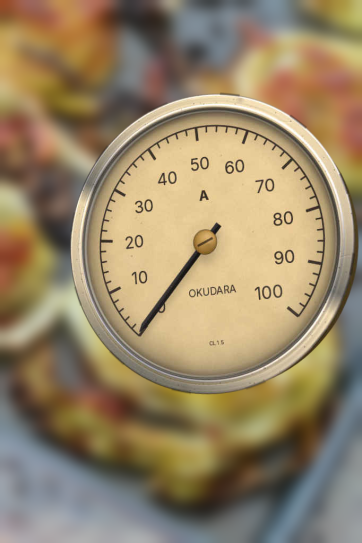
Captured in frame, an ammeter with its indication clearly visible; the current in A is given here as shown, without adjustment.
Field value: 0 A
